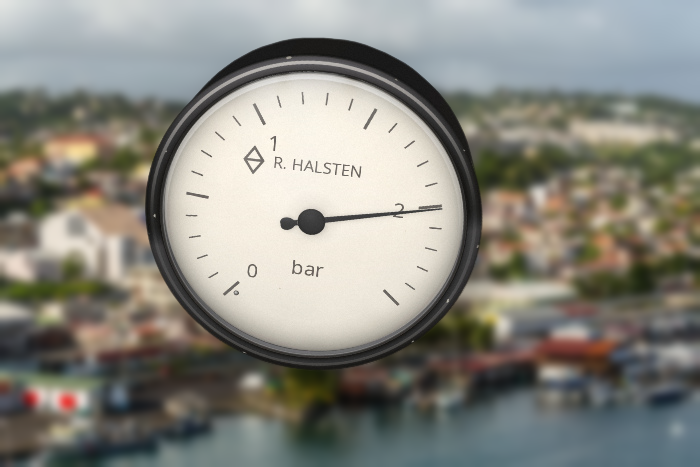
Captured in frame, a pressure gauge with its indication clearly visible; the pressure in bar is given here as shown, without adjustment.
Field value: 2 bar
